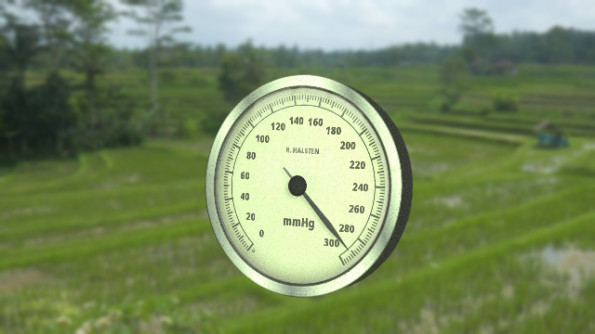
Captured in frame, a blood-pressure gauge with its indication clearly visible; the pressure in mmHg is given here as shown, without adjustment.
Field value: 290 mmHg
